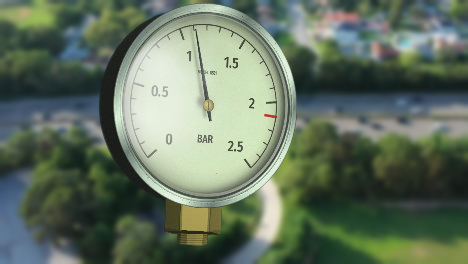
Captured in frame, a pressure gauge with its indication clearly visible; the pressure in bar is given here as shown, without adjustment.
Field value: 1.1 bar
